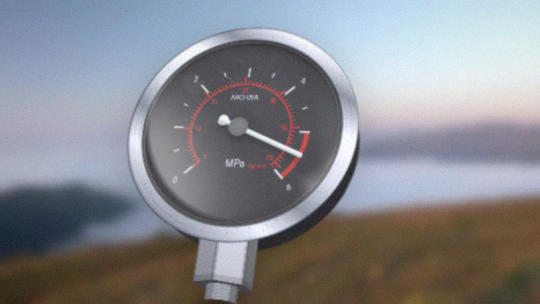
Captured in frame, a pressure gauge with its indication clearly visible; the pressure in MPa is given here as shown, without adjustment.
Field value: 5.5 MPa
